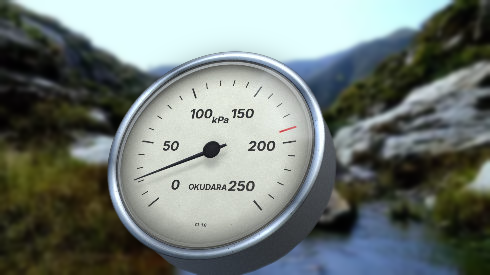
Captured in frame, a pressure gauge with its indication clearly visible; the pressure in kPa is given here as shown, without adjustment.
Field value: 20 kPa
